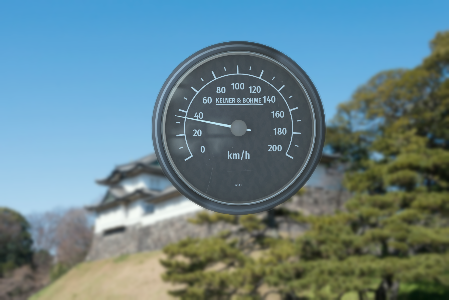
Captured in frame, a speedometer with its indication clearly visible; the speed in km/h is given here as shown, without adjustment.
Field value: 35 km/h
